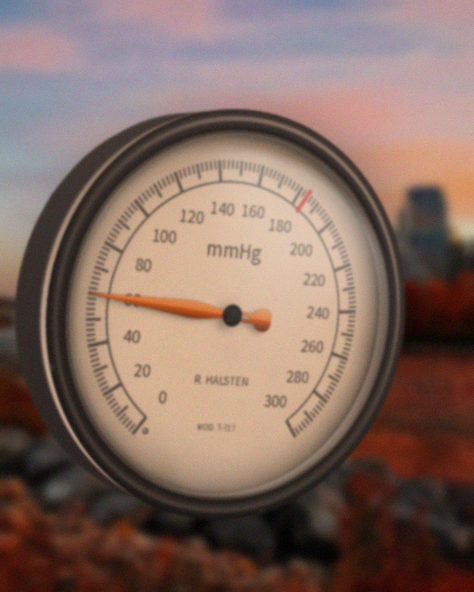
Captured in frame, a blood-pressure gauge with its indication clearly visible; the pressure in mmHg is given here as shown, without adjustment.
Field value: 60 mmHg
